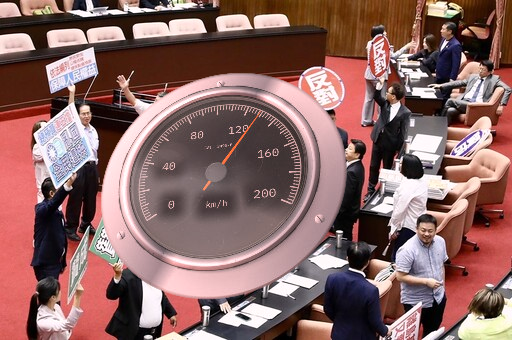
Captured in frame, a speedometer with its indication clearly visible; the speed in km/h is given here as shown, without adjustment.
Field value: 130 km/h
